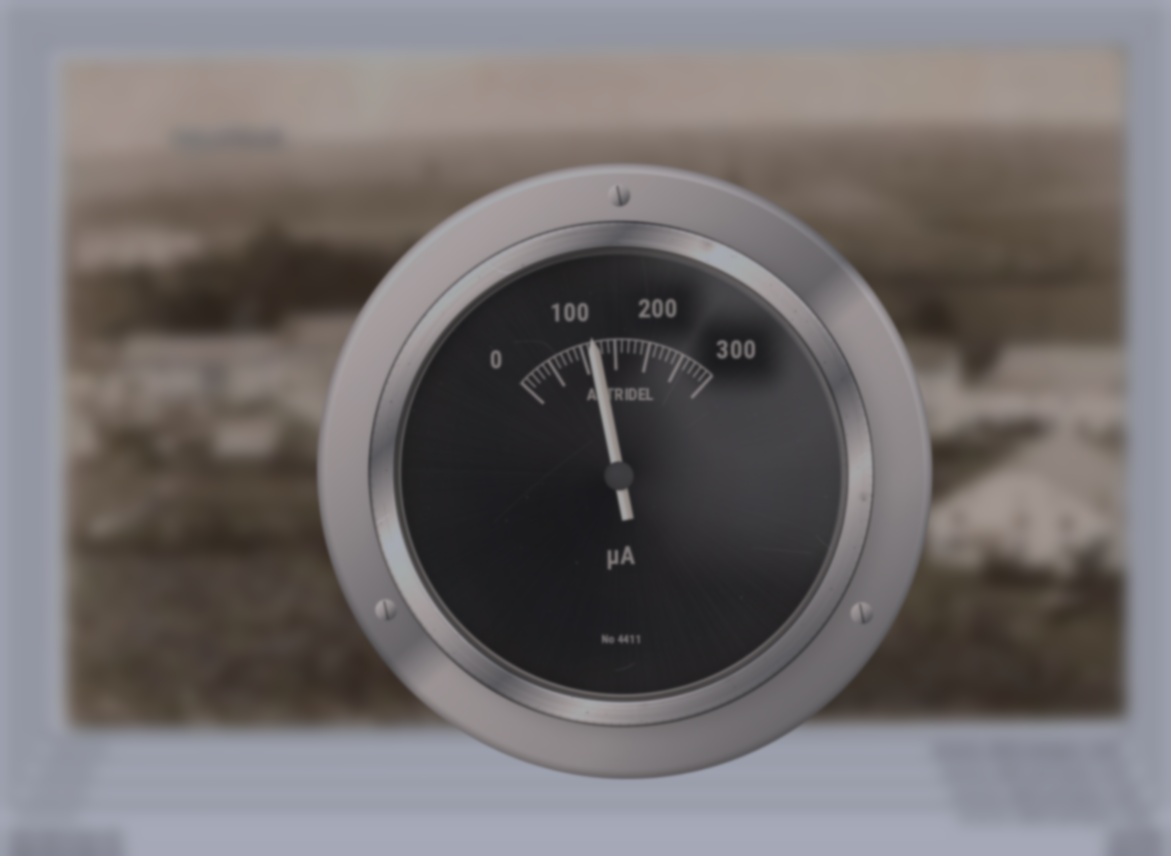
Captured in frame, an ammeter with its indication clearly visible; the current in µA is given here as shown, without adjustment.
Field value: 120 µA
